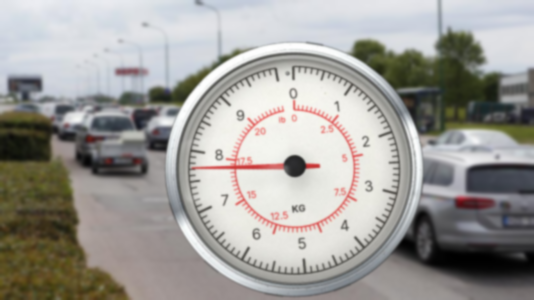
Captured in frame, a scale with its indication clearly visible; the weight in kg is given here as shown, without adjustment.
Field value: 7.7 kg
